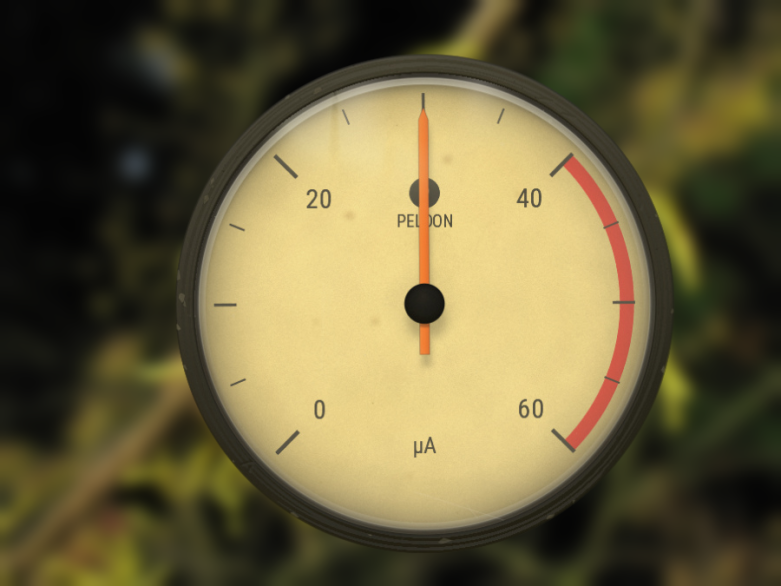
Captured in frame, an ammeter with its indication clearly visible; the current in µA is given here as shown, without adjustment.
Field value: 30 µA
